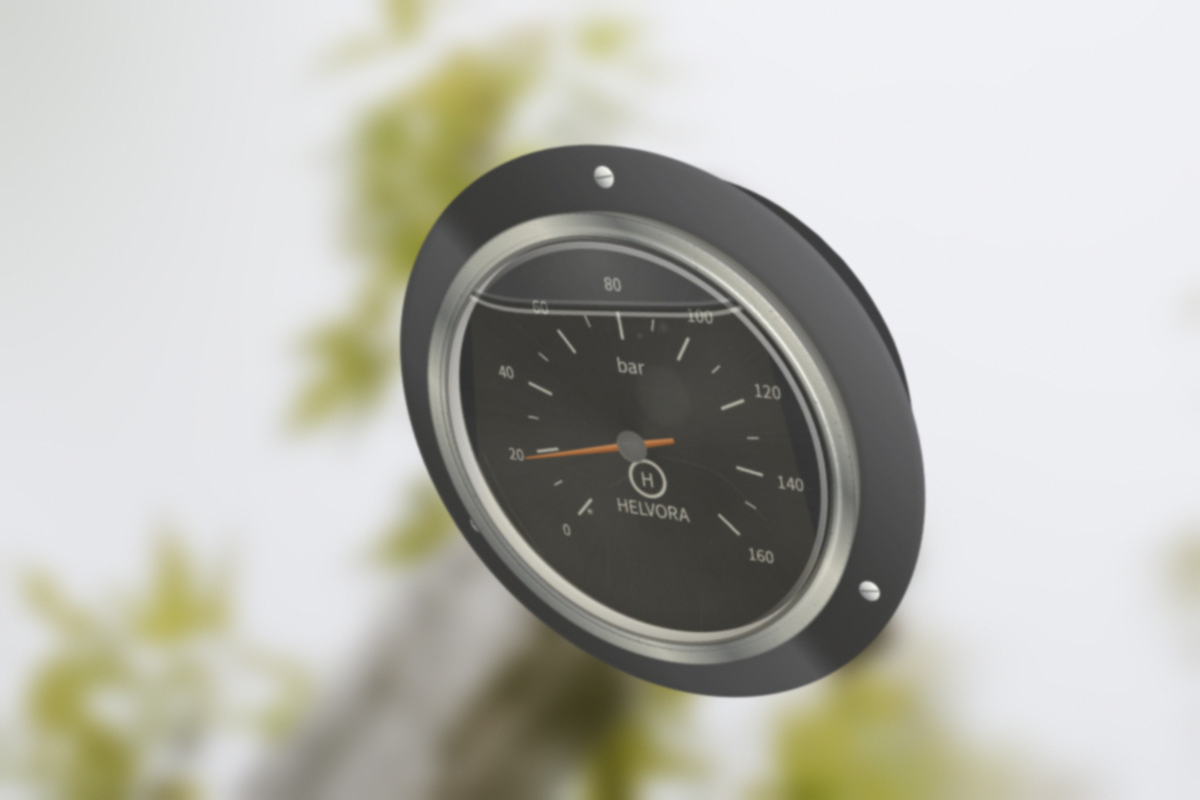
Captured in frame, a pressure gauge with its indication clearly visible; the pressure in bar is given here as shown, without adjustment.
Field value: 20 bar
